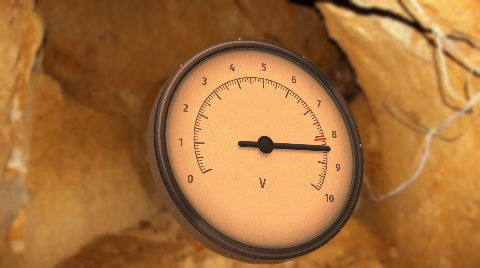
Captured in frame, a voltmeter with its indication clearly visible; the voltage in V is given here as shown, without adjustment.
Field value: 8.5 V
